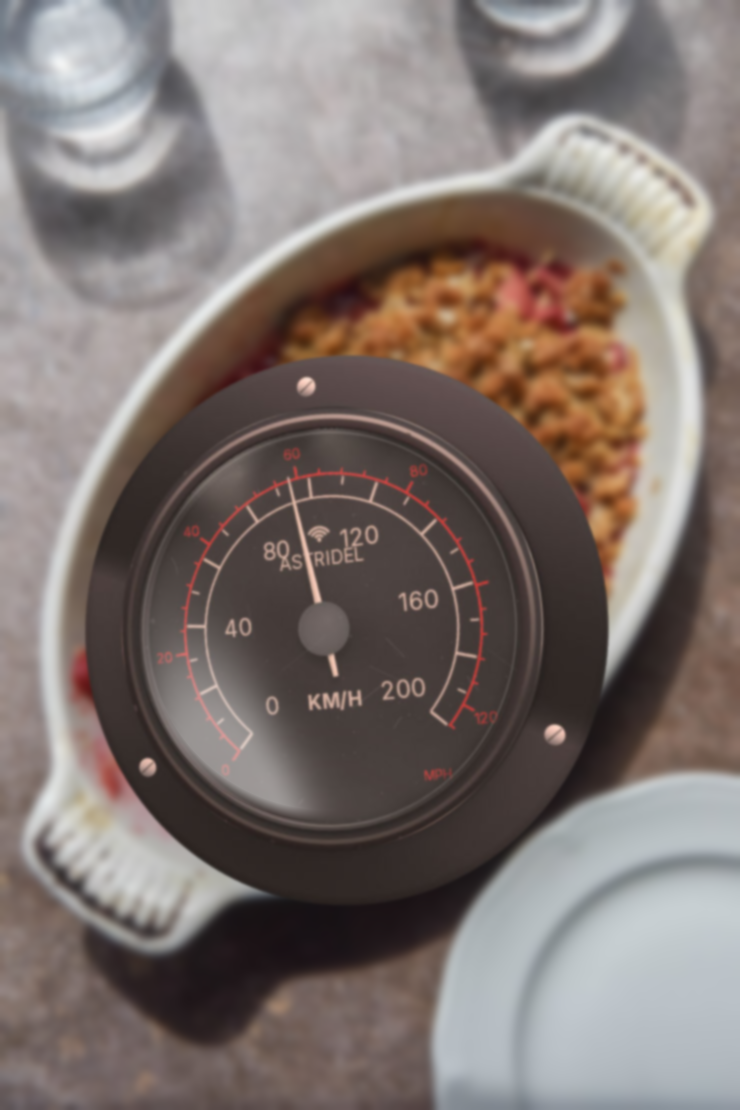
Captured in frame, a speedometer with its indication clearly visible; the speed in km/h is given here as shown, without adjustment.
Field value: 95 km/h
